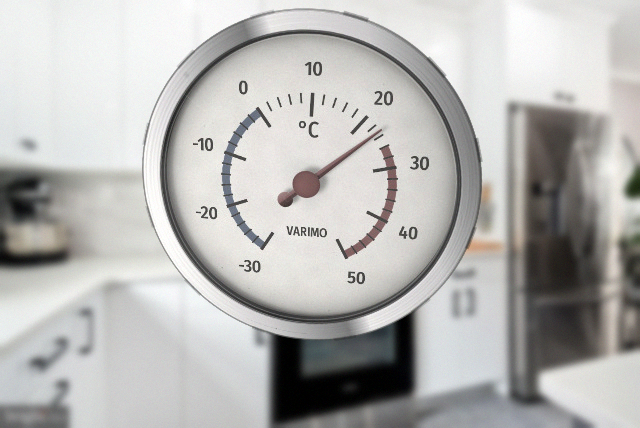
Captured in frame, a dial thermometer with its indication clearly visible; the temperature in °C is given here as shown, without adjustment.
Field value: 23 °C
